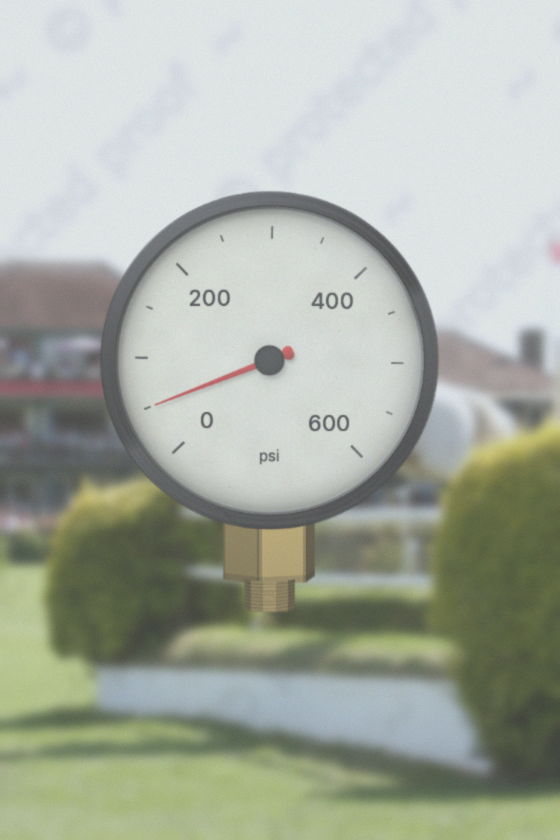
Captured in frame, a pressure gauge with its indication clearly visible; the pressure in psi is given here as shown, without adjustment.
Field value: 50 psi
